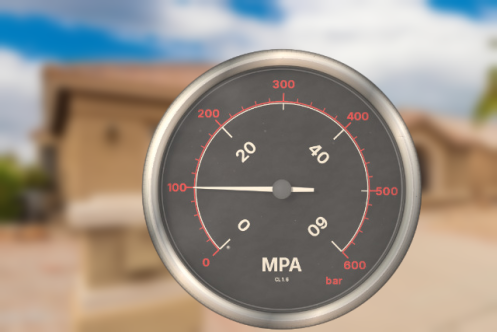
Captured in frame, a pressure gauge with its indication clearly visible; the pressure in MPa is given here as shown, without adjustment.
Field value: 10 MPa
